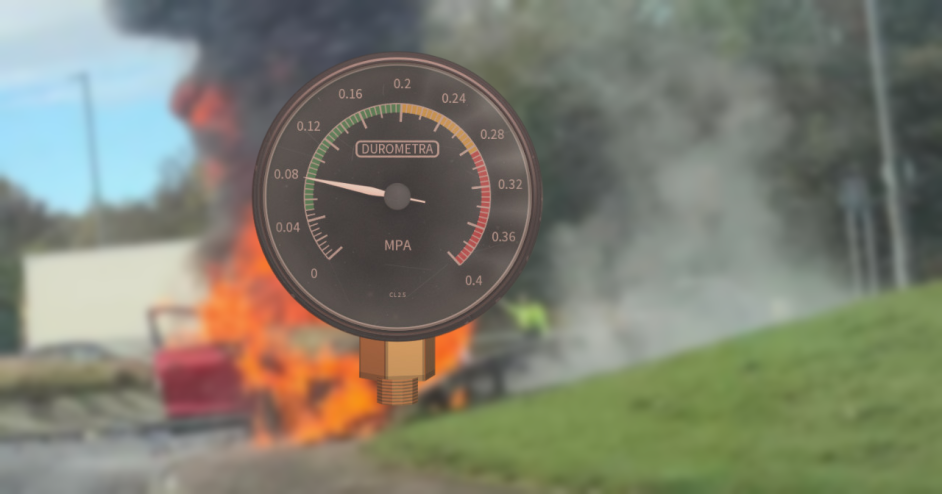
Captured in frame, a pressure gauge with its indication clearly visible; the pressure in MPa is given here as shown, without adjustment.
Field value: 0.08 MPa
